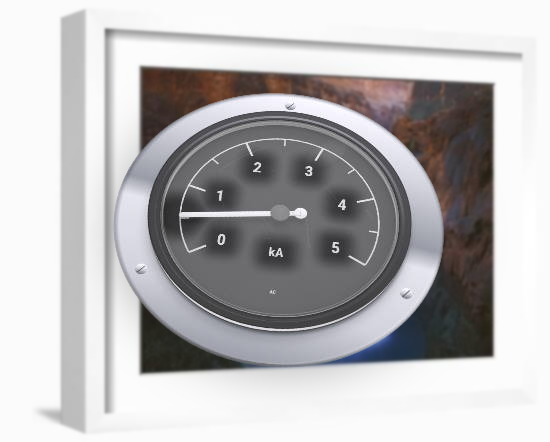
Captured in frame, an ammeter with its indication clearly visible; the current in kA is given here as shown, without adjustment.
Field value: 0.5 kA
